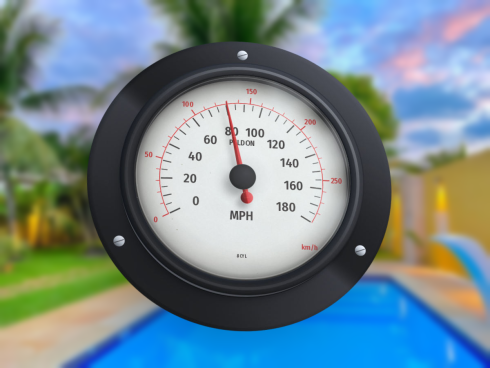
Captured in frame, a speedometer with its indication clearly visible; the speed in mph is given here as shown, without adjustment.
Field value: 80 mph
